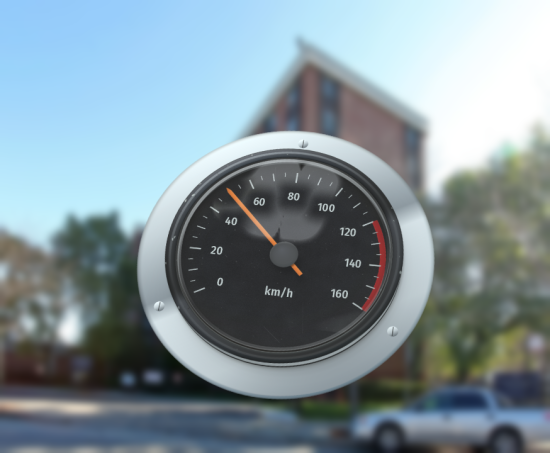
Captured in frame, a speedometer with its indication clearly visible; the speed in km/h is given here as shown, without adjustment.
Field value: 50 km/h
